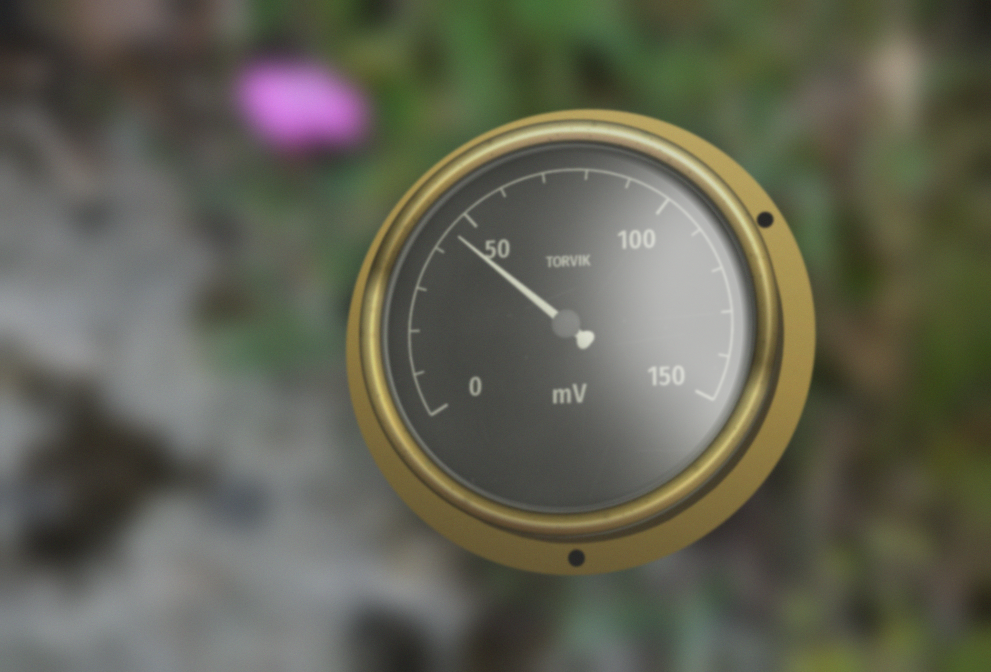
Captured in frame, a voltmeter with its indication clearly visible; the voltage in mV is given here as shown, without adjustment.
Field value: 45 mV
